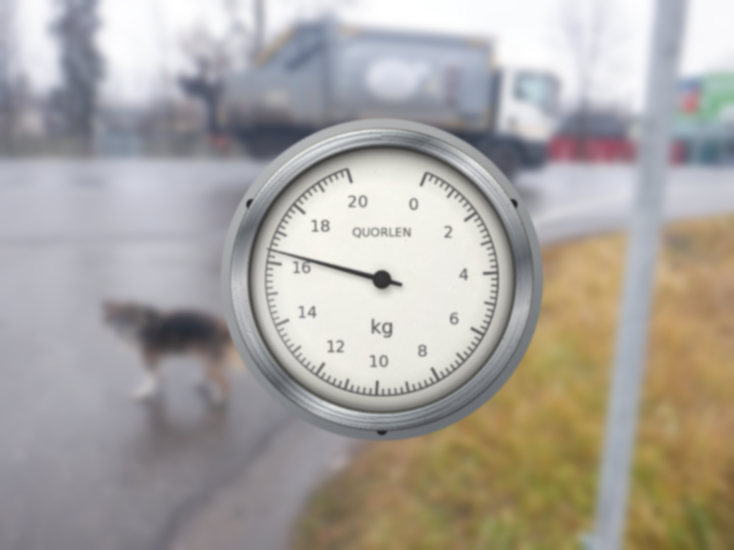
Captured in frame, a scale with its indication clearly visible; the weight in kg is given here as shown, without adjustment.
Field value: 16.4 kg
